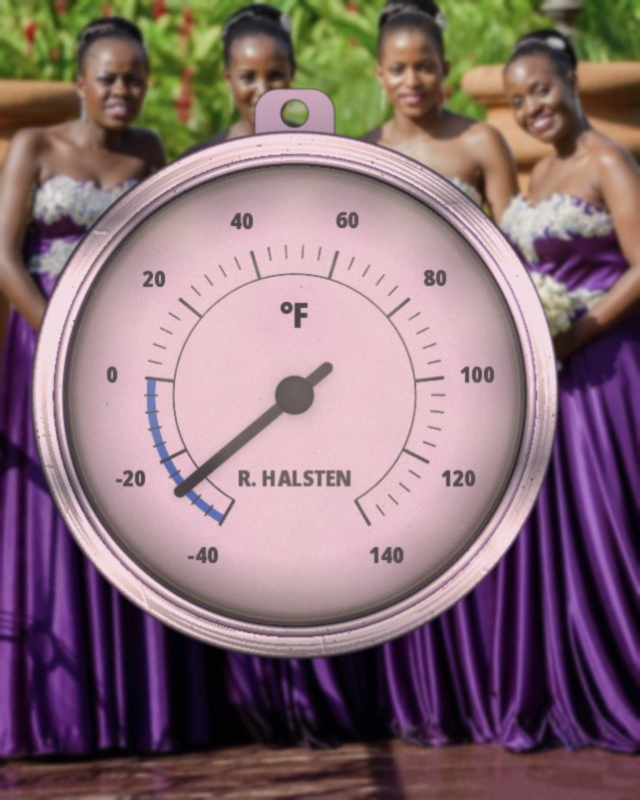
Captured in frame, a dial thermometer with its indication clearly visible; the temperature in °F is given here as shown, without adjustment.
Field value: -28 °F
